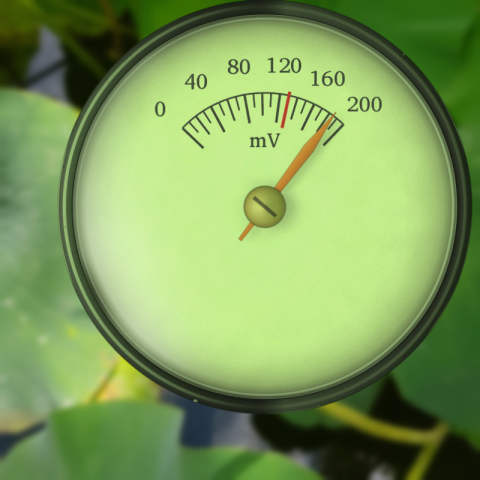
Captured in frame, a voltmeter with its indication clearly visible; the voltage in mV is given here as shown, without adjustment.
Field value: 185 mV
